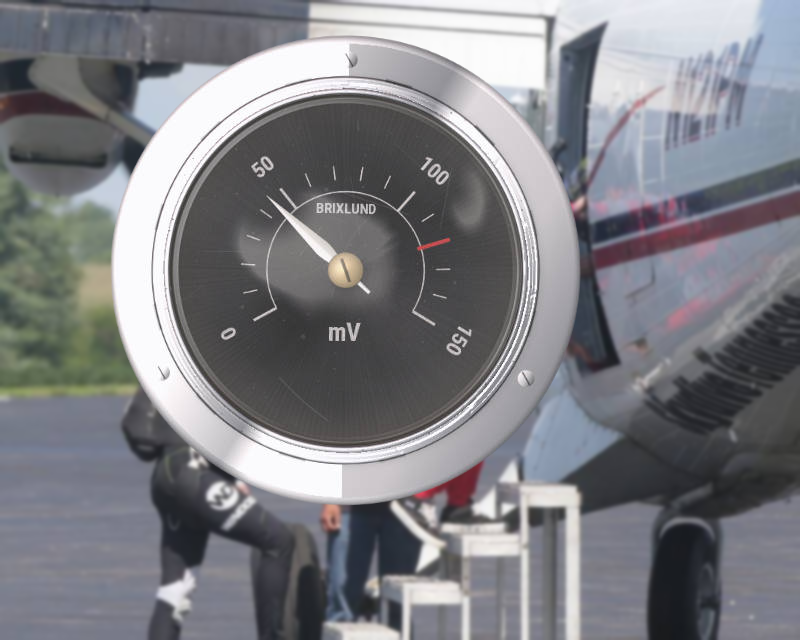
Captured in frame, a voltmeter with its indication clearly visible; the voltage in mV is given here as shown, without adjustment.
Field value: 45 mV
